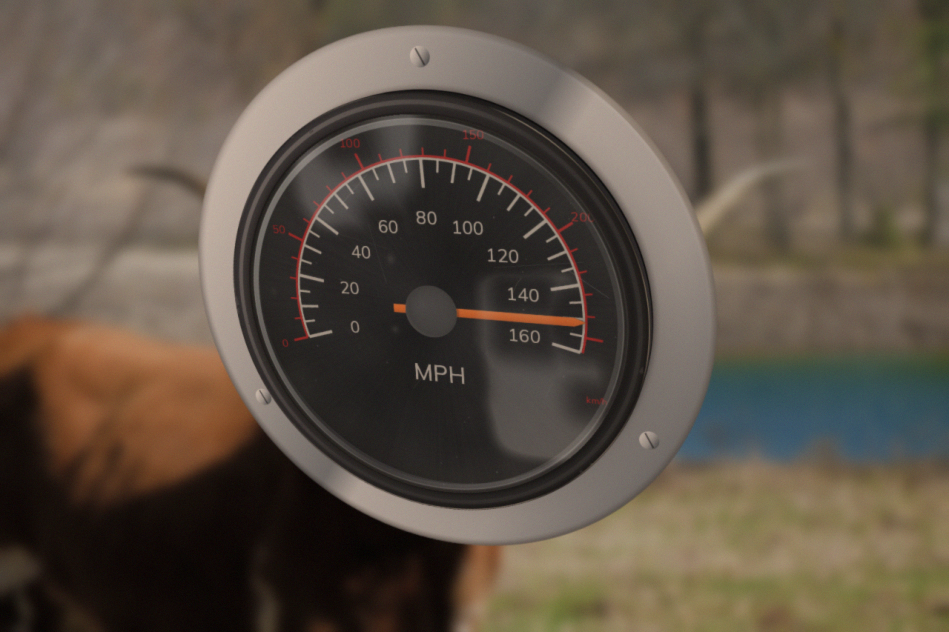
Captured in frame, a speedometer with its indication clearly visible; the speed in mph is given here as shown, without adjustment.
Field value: 150 mph
